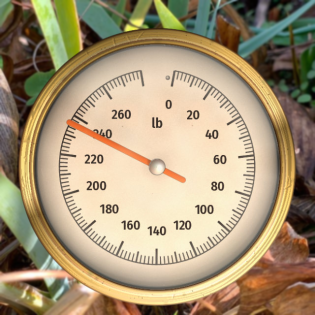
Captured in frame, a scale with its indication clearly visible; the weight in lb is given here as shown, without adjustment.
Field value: 236 lb
